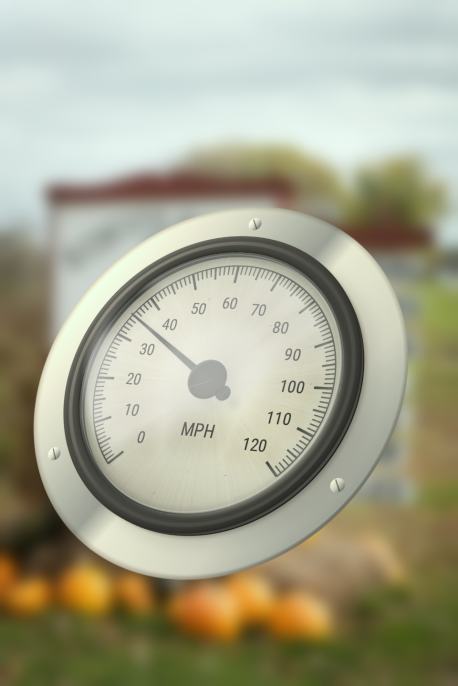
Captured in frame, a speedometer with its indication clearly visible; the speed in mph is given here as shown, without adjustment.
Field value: 35 mph
